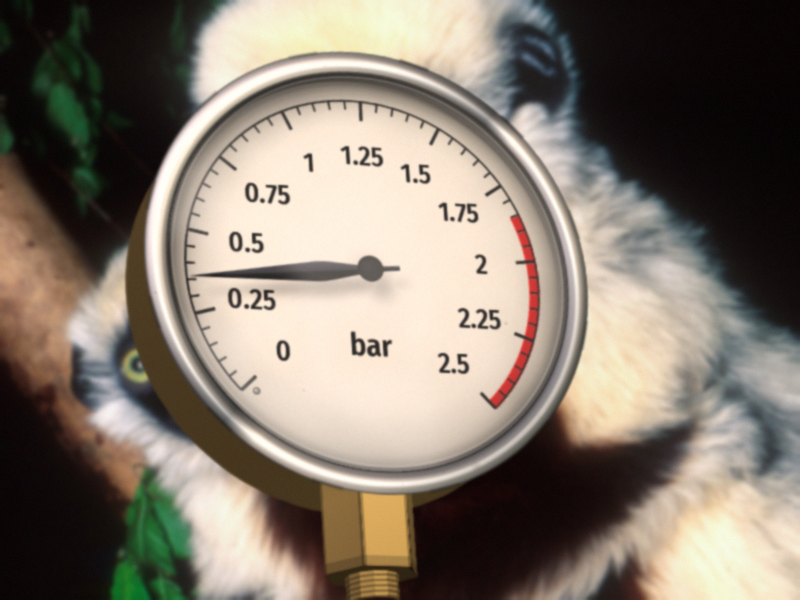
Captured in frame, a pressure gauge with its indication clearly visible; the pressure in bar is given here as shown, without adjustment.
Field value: 0.35 bar
